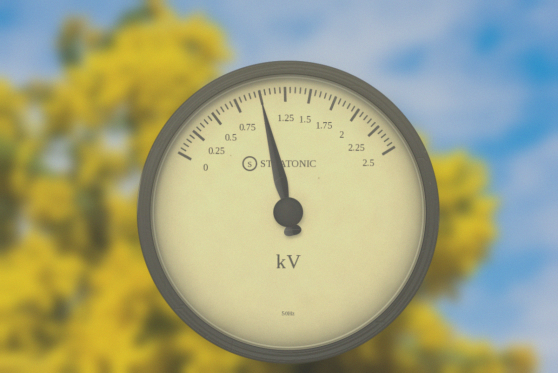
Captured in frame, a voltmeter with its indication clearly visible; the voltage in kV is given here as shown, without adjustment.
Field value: 1 kV
